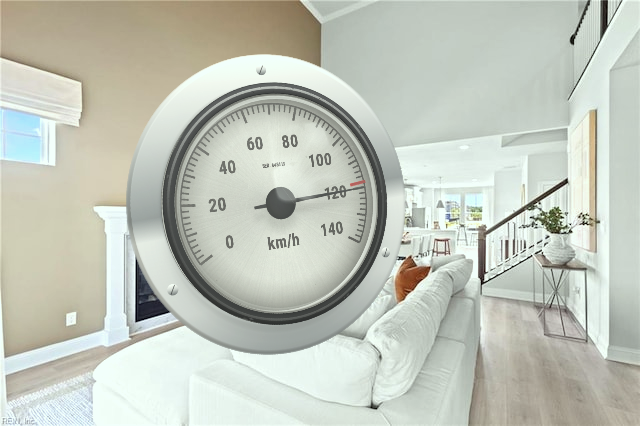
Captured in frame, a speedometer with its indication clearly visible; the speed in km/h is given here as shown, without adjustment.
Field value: 120 km/h
